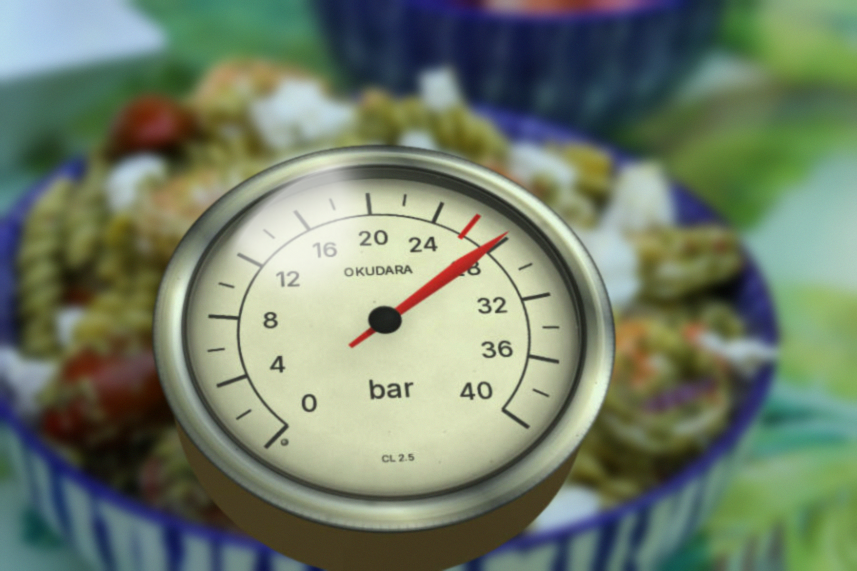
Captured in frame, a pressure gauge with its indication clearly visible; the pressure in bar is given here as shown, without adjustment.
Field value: 28 bar
